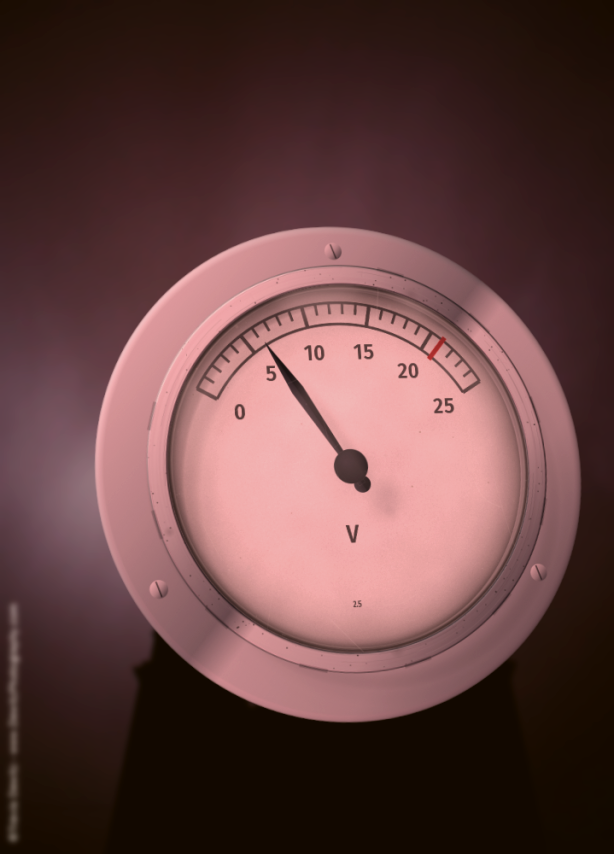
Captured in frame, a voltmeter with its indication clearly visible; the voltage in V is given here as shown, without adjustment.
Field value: 6 V
